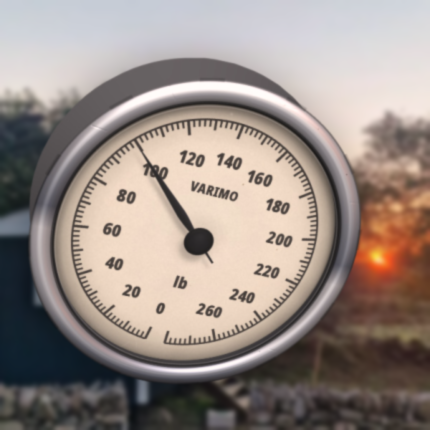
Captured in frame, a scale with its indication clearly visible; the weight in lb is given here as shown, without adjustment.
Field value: 100 lb
